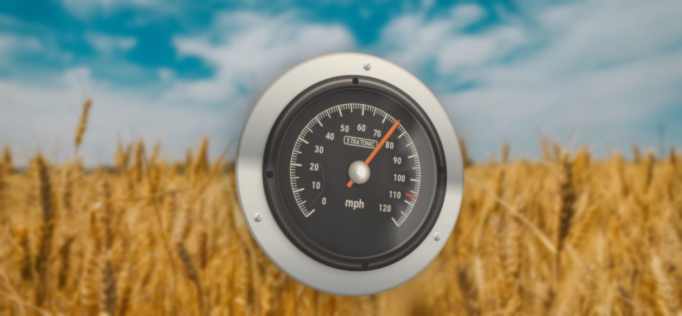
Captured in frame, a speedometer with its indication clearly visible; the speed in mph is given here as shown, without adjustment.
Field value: 75 mph
